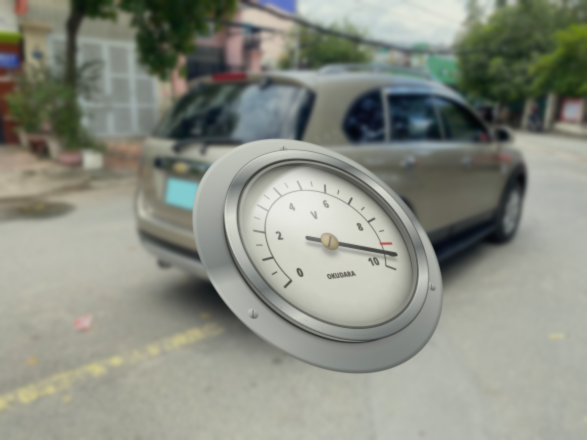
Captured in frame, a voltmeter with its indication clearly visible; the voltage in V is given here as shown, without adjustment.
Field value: 9.5 V
